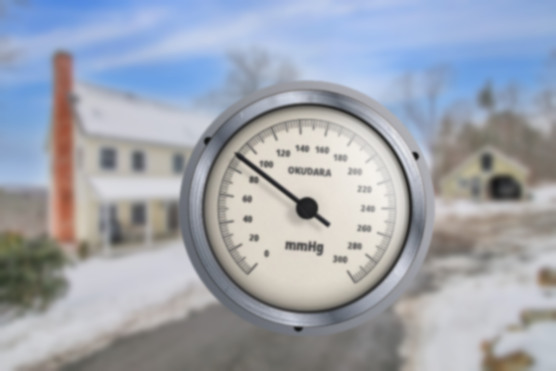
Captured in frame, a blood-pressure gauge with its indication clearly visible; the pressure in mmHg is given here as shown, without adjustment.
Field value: 90 mmHg
